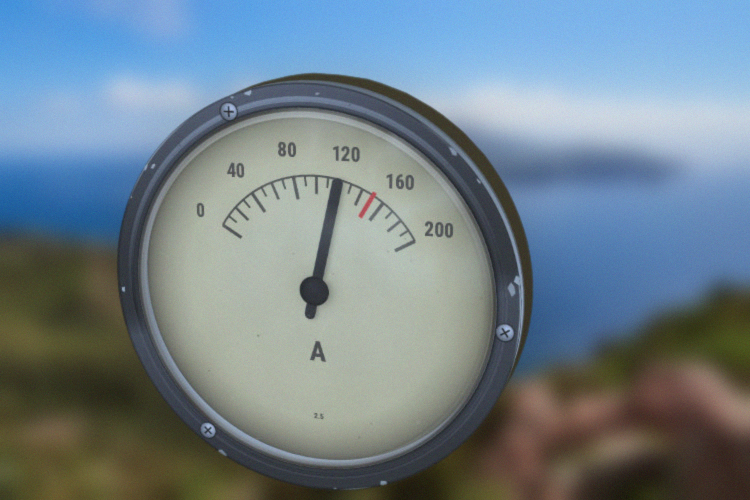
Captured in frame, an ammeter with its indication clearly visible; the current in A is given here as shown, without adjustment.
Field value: 120 A
